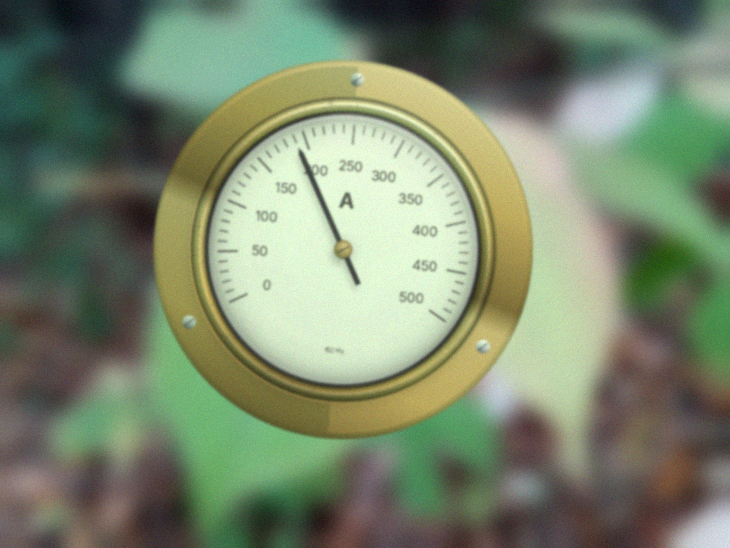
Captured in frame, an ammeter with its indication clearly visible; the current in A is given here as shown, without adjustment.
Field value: 190 A
